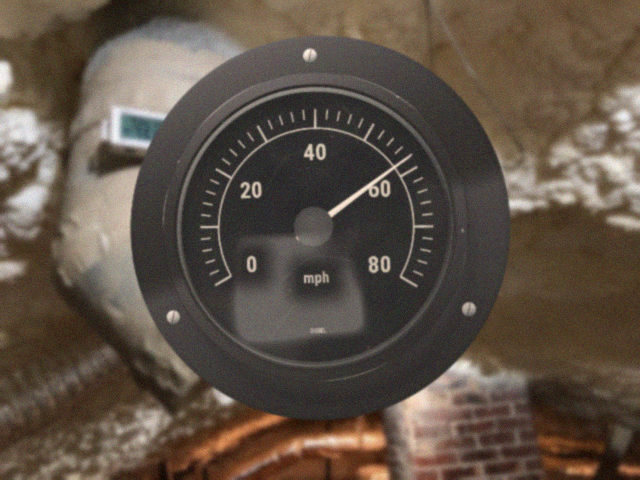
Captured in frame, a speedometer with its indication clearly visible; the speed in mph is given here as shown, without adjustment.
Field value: 58 mph
